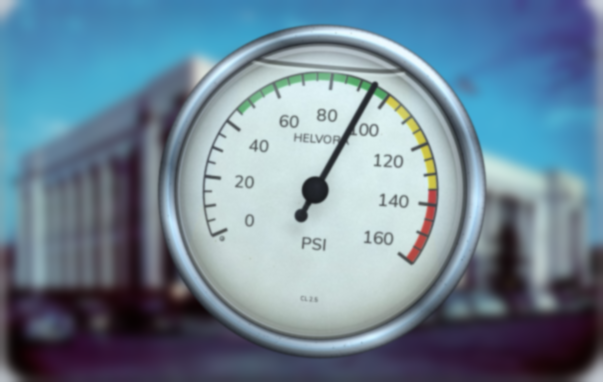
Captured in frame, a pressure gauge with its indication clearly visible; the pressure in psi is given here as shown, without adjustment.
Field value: 95 psi
